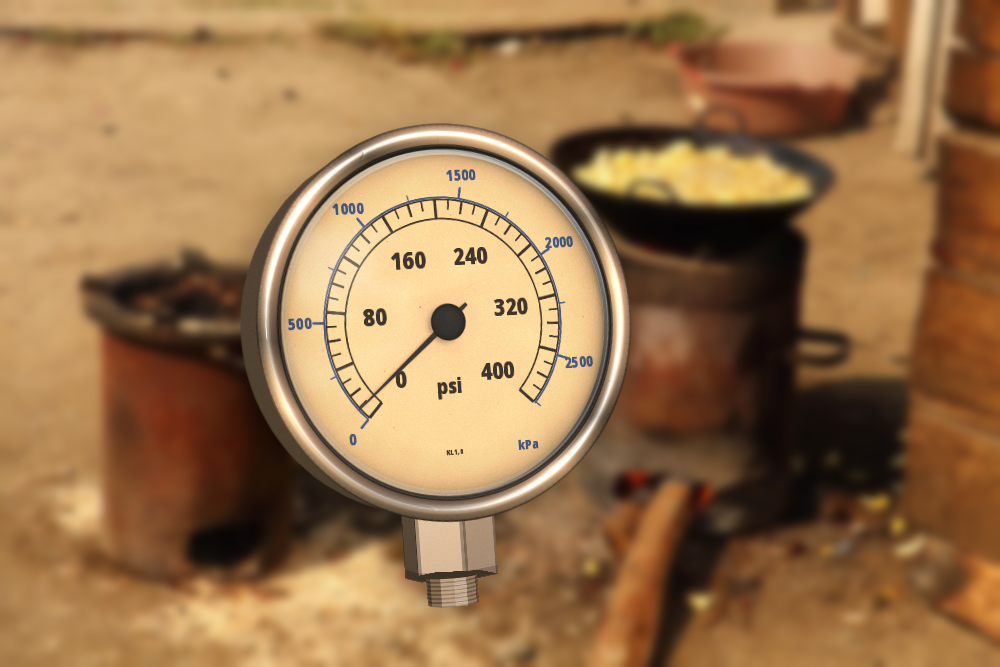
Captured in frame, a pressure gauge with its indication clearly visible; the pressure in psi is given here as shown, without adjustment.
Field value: 10 psi
